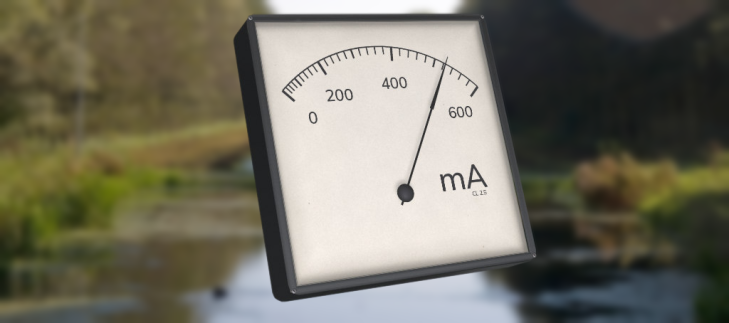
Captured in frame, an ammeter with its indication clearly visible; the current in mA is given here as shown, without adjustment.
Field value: 520 mA
